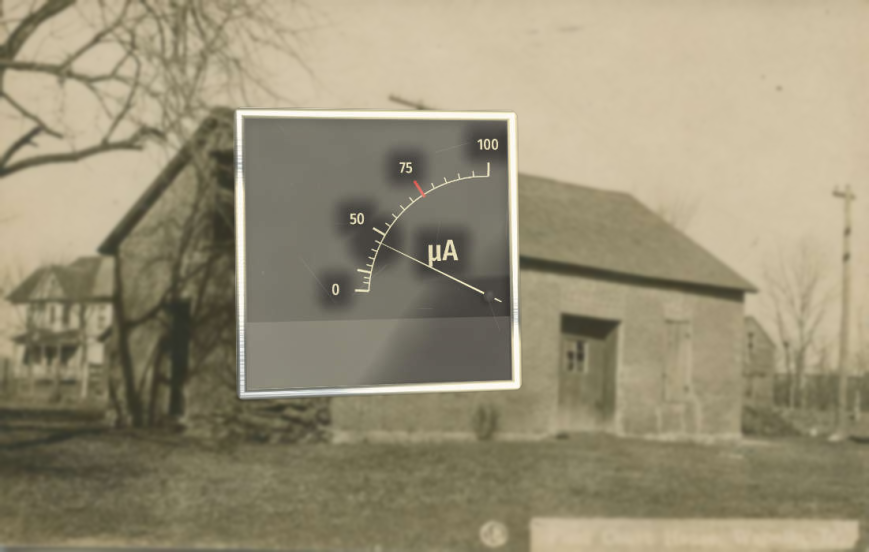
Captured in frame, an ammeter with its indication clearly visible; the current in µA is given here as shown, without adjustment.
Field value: 45 µA
